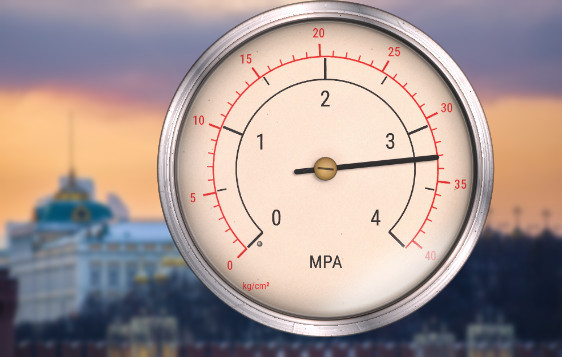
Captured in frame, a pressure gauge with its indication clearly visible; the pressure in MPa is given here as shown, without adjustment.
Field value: 3.25 MPa
